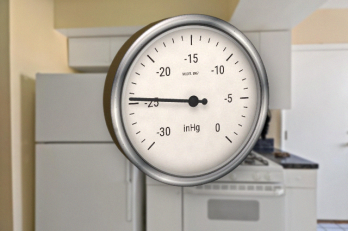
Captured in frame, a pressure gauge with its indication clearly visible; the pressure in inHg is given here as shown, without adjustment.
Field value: -24.5 inHg
